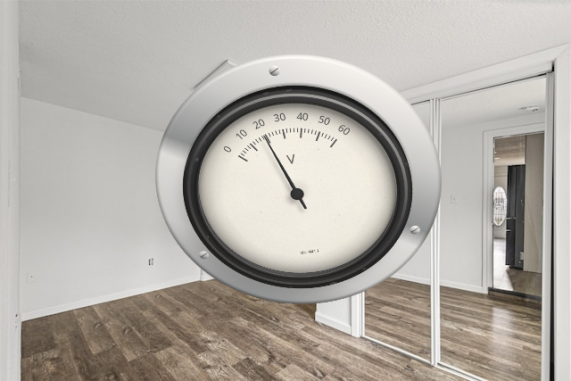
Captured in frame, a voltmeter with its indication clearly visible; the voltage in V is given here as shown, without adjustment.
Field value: 20 V
